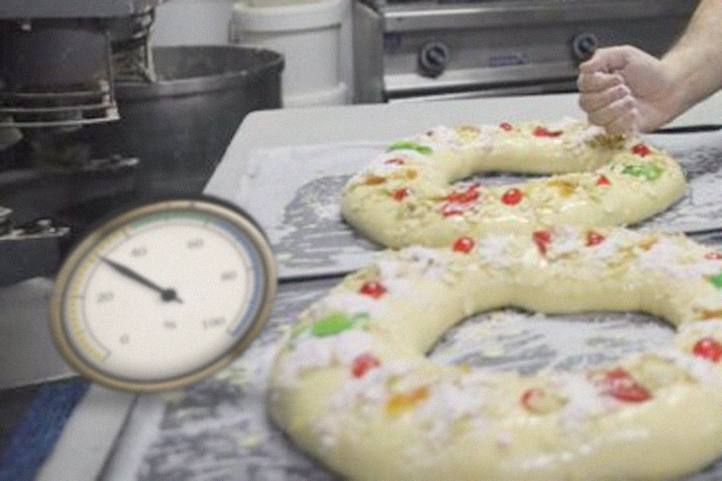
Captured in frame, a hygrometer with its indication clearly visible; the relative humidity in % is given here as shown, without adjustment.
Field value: 32 %
